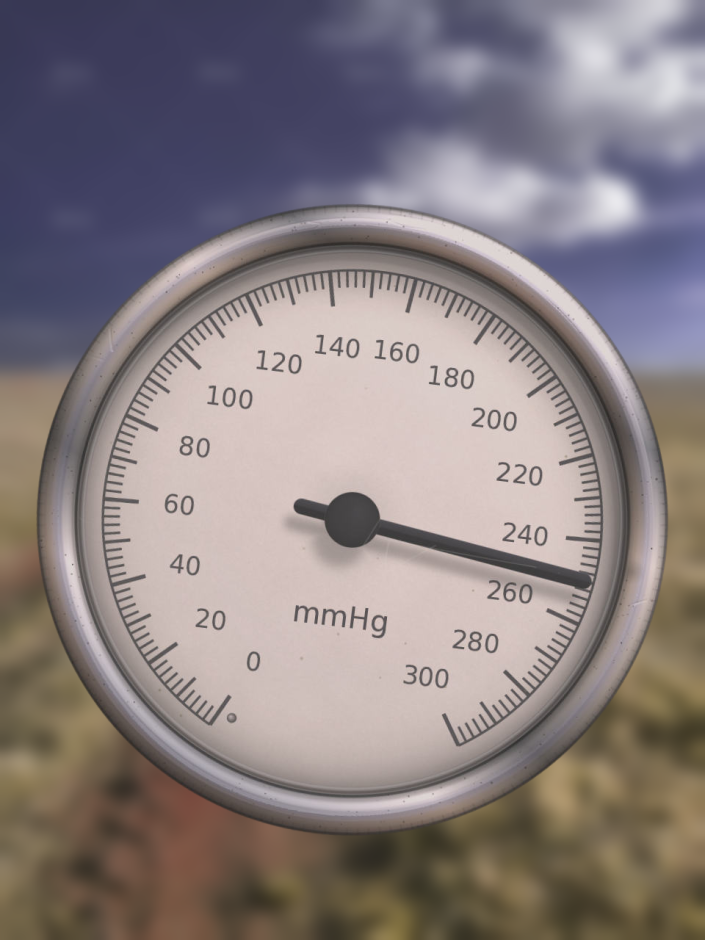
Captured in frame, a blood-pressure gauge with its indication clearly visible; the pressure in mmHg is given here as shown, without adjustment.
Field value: 250 mmHg
